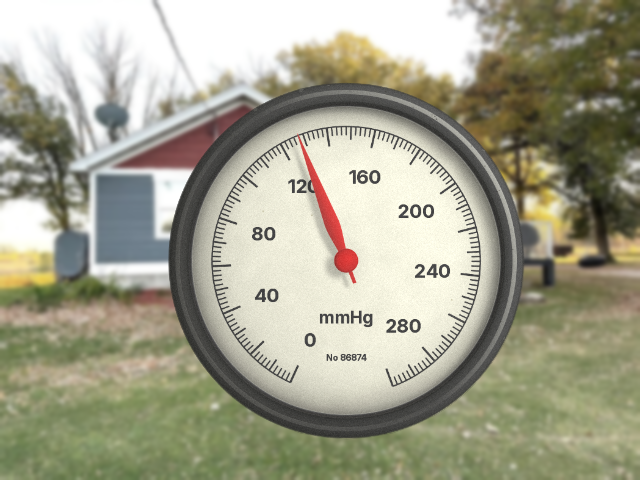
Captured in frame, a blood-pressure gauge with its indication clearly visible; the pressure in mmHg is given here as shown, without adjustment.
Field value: 128 mmHg
